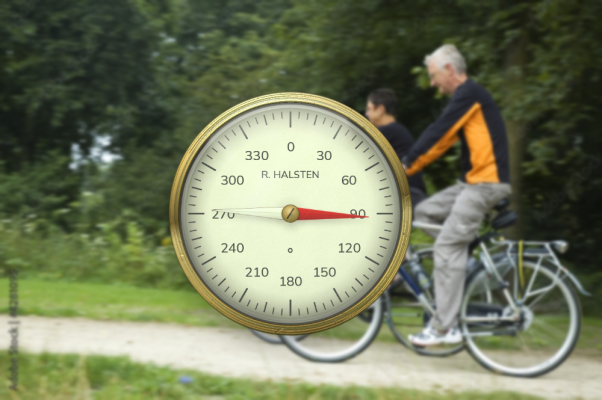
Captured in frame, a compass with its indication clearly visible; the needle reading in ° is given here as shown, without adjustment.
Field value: 92.5 °
